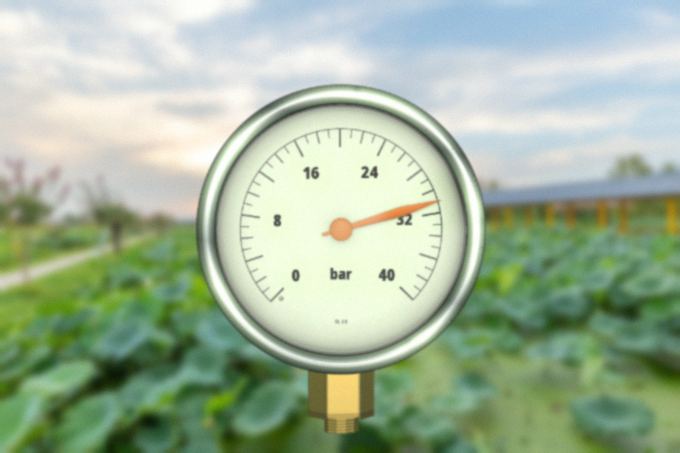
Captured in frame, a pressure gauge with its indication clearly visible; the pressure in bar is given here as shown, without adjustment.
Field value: 31 bar
